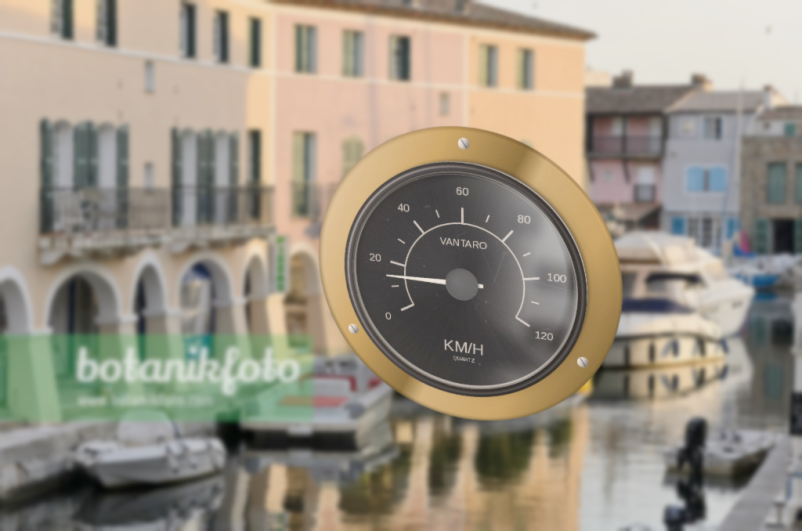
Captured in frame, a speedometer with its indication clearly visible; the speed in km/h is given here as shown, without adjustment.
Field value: 15 km/h
